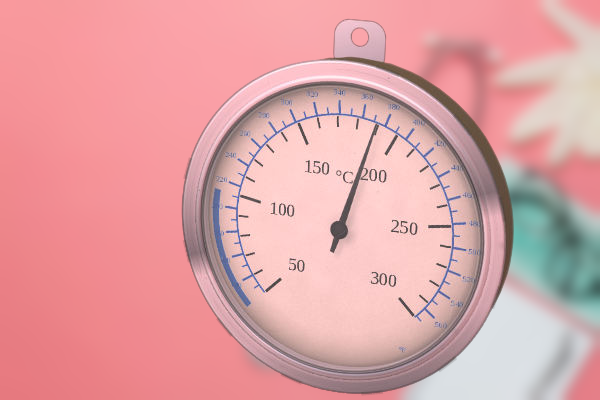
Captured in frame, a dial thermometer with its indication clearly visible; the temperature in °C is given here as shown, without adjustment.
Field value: 190 °C
